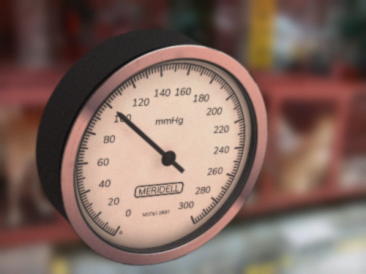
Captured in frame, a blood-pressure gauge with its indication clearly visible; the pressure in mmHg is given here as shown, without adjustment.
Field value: 100 mmHg
